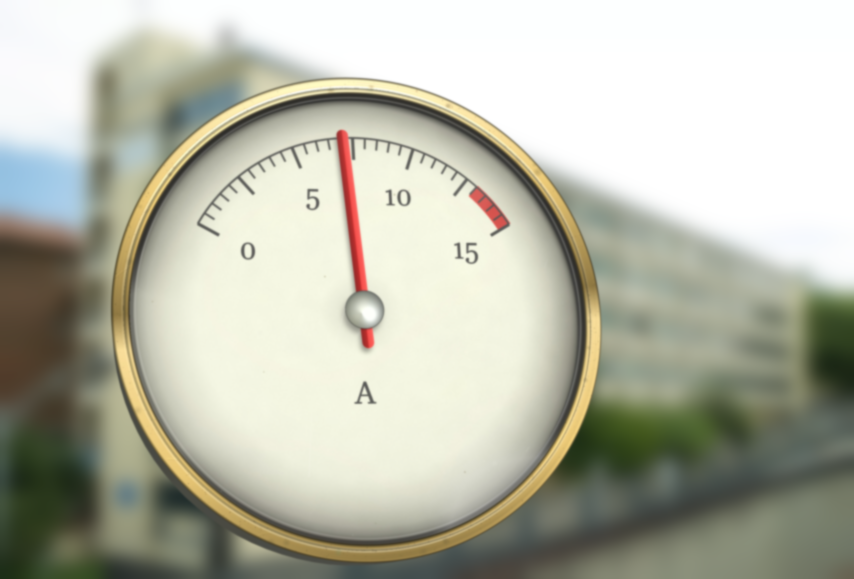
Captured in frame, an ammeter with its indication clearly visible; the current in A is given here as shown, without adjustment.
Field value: 7 A
